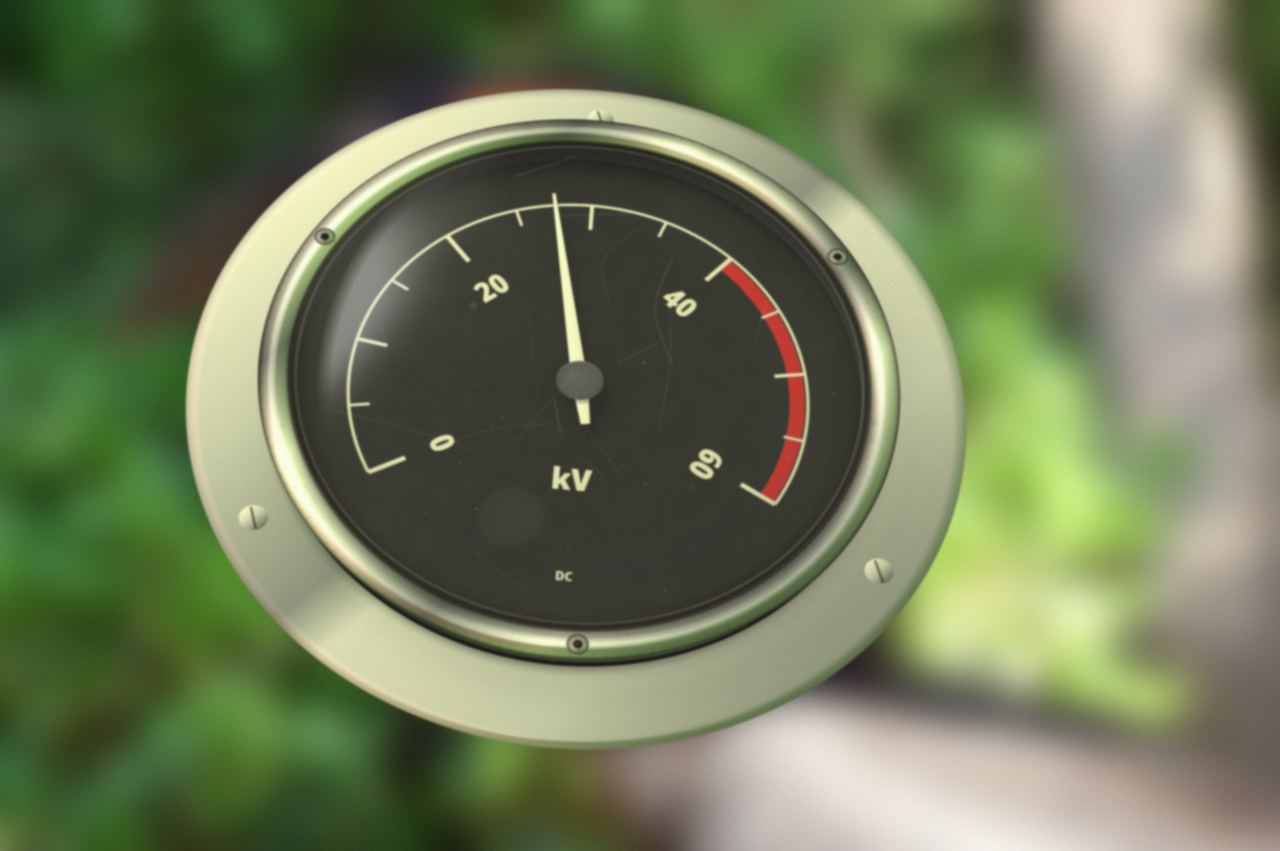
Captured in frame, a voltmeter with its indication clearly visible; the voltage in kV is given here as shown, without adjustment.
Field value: 27.5 kV
